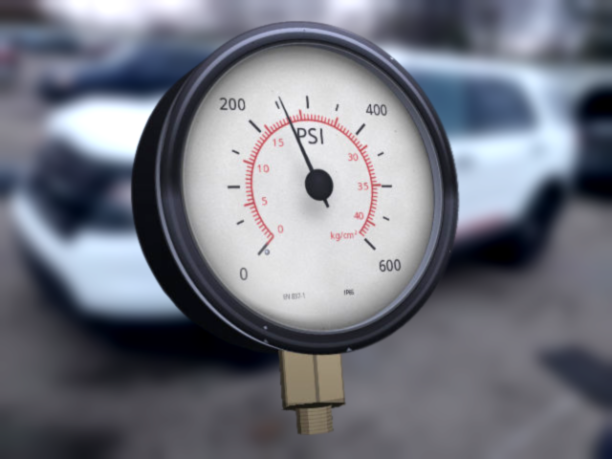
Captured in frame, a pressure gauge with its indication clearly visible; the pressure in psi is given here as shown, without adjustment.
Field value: 250 psi
